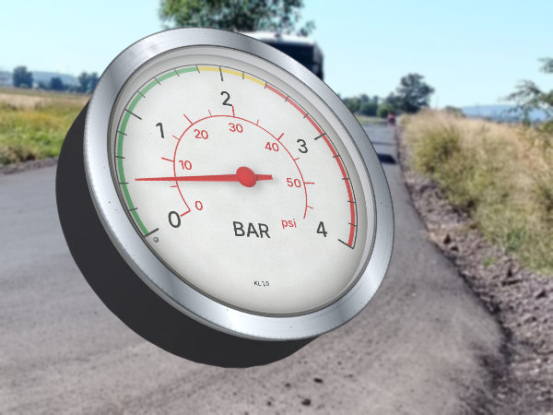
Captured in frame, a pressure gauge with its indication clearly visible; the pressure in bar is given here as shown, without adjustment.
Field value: 0.4 bar
